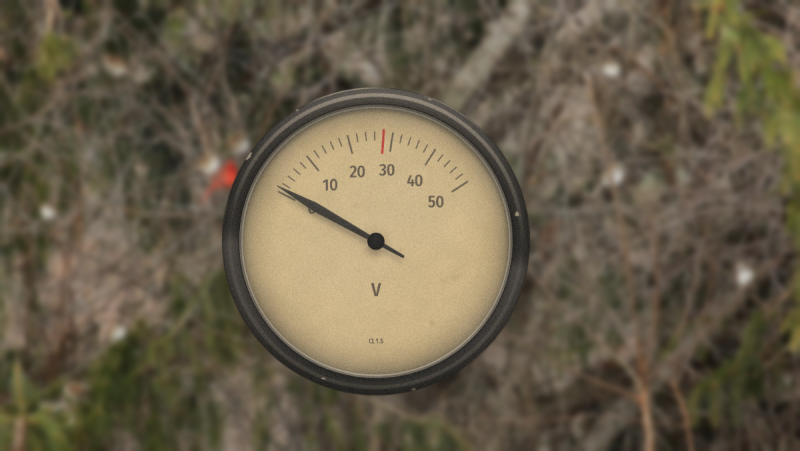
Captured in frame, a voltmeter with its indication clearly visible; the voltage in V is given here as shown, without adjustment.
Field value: 1 V
